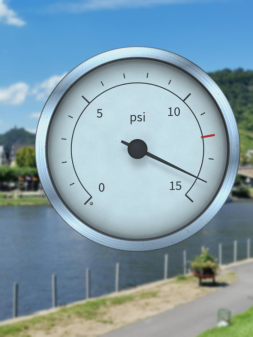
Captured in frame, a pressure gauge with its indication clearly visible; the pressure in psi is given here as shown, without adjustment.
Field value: 14 psi
